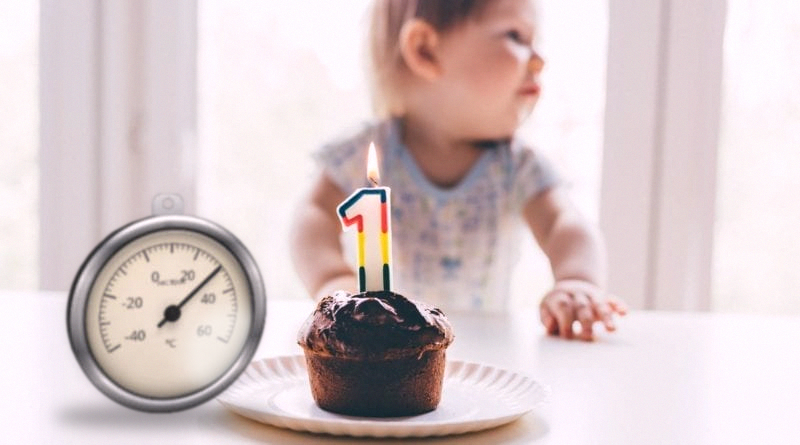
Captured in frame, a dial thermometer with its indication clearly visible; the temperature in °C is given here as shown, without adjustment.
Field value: 30 °C
